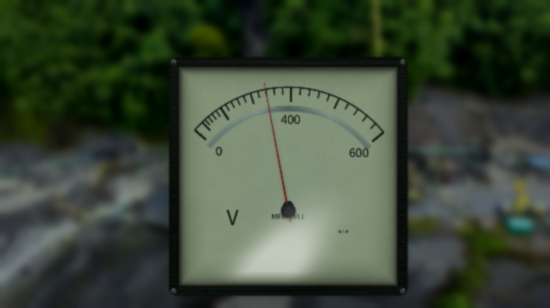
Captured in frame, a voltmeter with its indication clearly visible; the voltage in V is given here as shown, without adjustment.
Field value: 340 V
